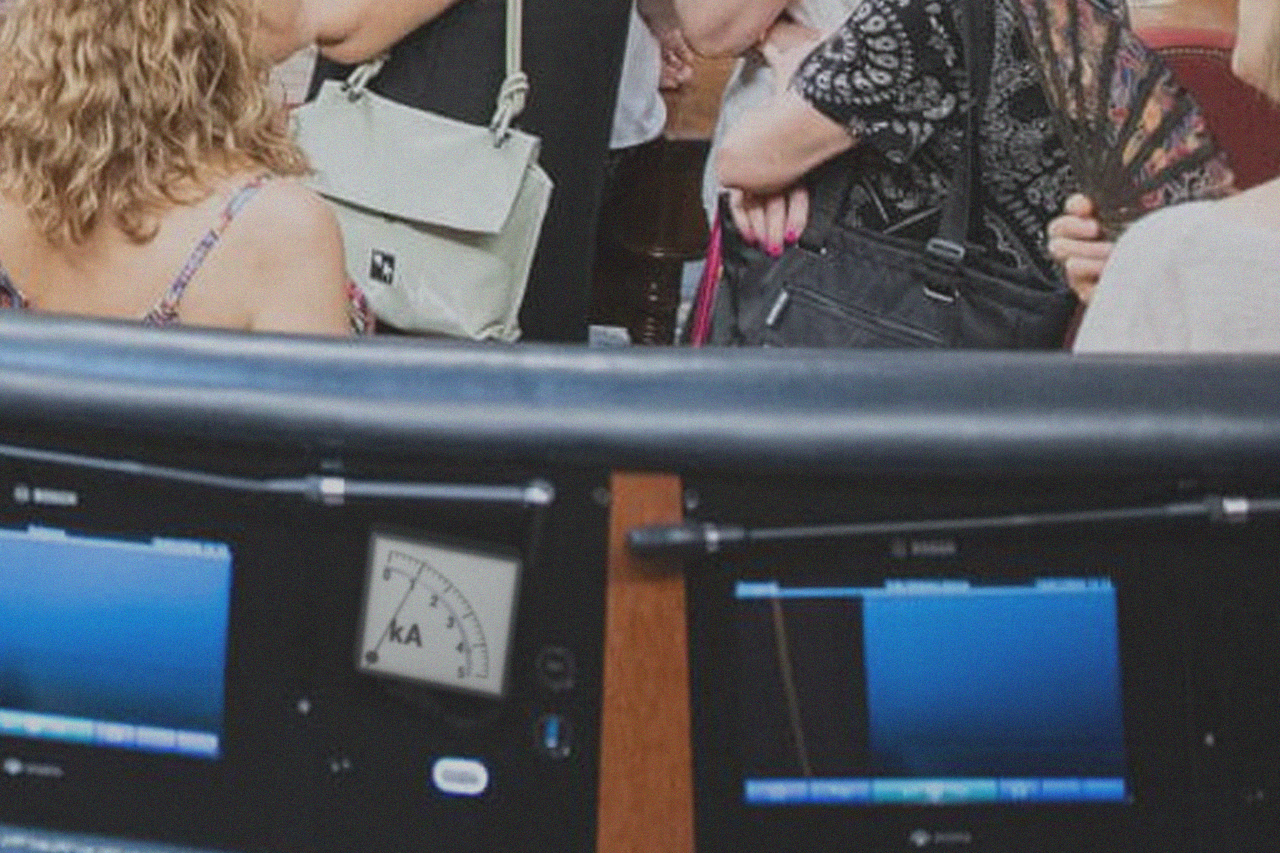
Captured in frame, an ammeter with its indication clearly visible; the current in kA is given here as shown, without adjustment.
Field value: 1 kA
